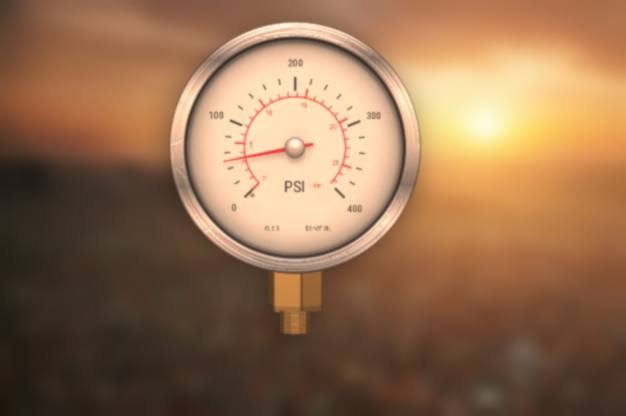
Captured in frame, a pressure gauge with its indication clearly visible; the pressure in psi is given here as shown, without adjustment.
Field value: 50 psi
